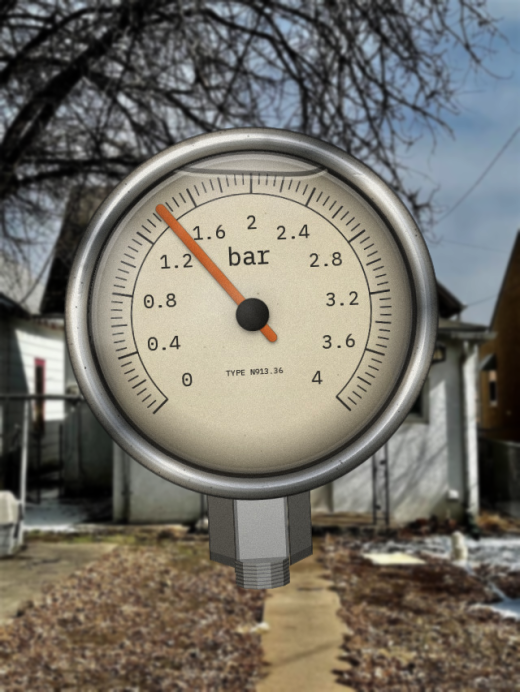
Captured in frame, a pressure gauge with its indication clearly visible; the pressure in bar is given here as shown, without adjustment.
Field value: 1.4 bar
